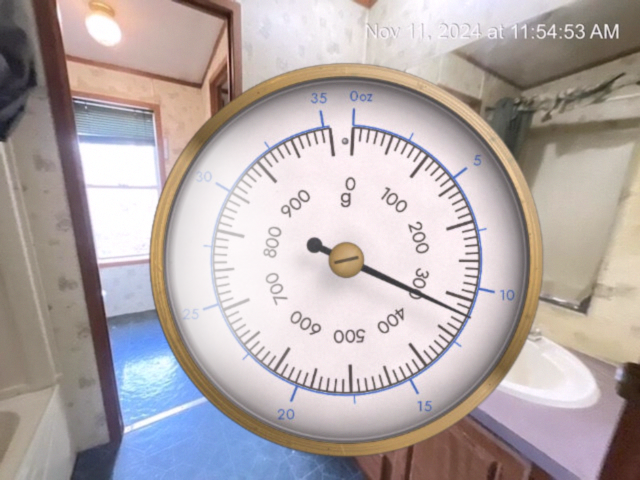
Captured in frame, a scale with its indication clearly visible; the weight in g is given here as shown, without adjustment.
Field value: 320 g
